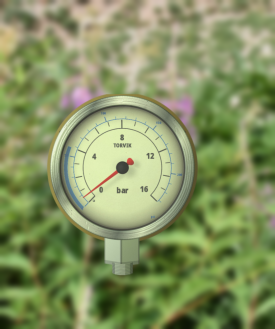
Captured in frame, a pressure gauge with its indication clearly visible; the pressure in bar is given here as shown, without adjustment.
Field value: 0.5 bar
